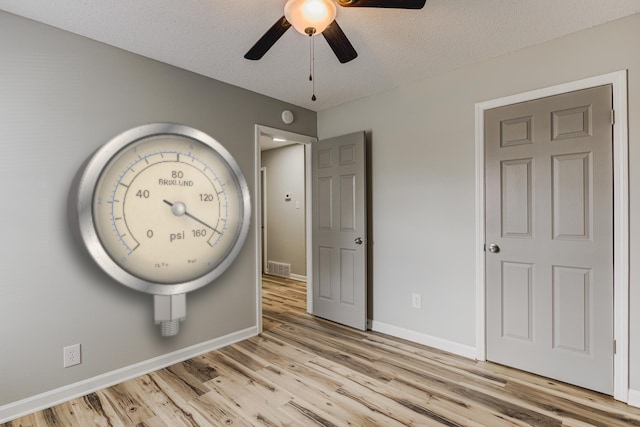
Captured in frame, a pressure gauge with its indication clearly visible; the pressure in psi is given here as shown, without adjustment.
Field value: 150 psi
